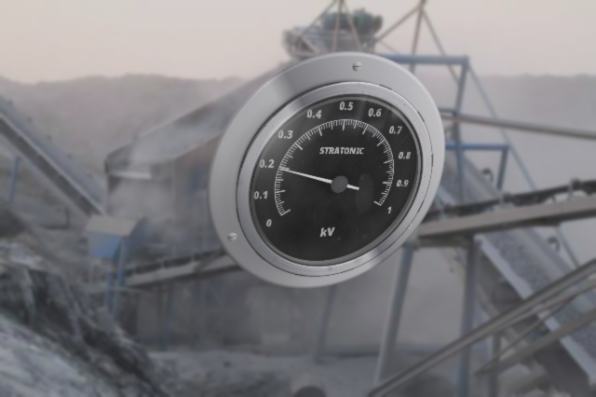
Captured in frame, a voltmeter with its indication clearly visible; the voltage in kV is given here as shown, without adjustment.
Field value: 0.2 kV
